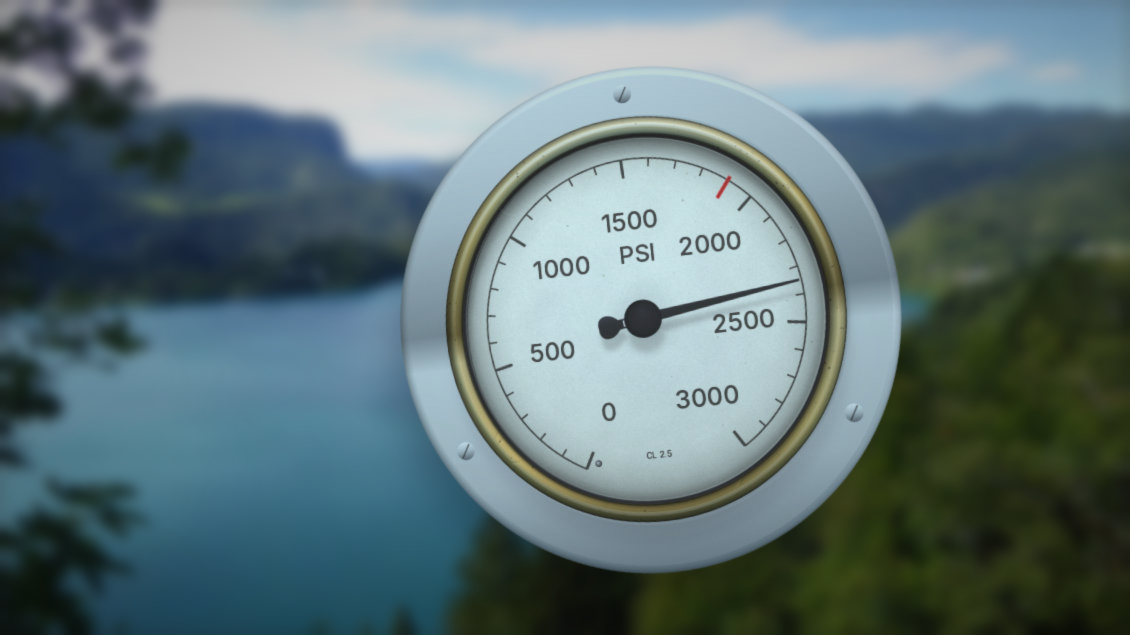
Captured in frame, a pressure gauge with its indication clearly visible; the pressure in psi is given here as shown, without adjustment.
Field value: 2350 psi
